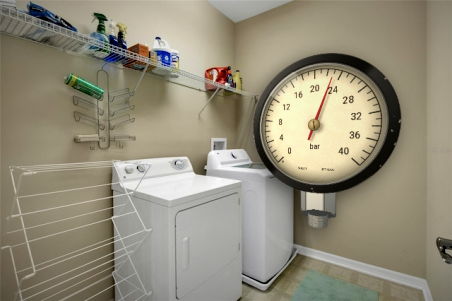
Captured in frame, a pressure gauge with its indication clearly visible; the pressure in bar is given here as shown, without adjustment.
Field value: 23 bar
